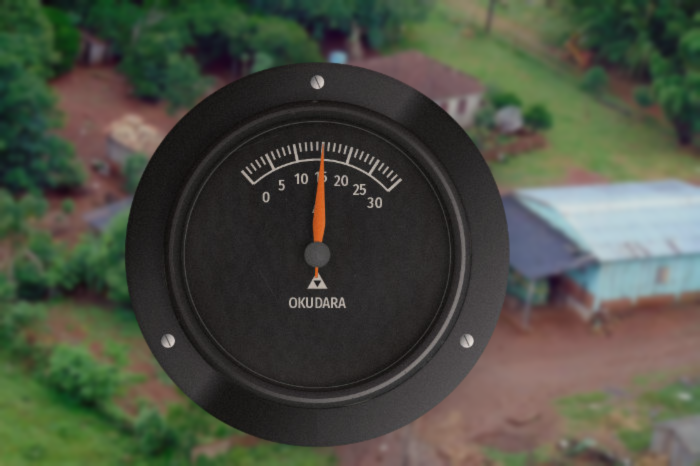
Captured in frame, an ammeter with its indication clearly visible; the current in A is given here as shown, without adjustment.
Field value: 15 A
